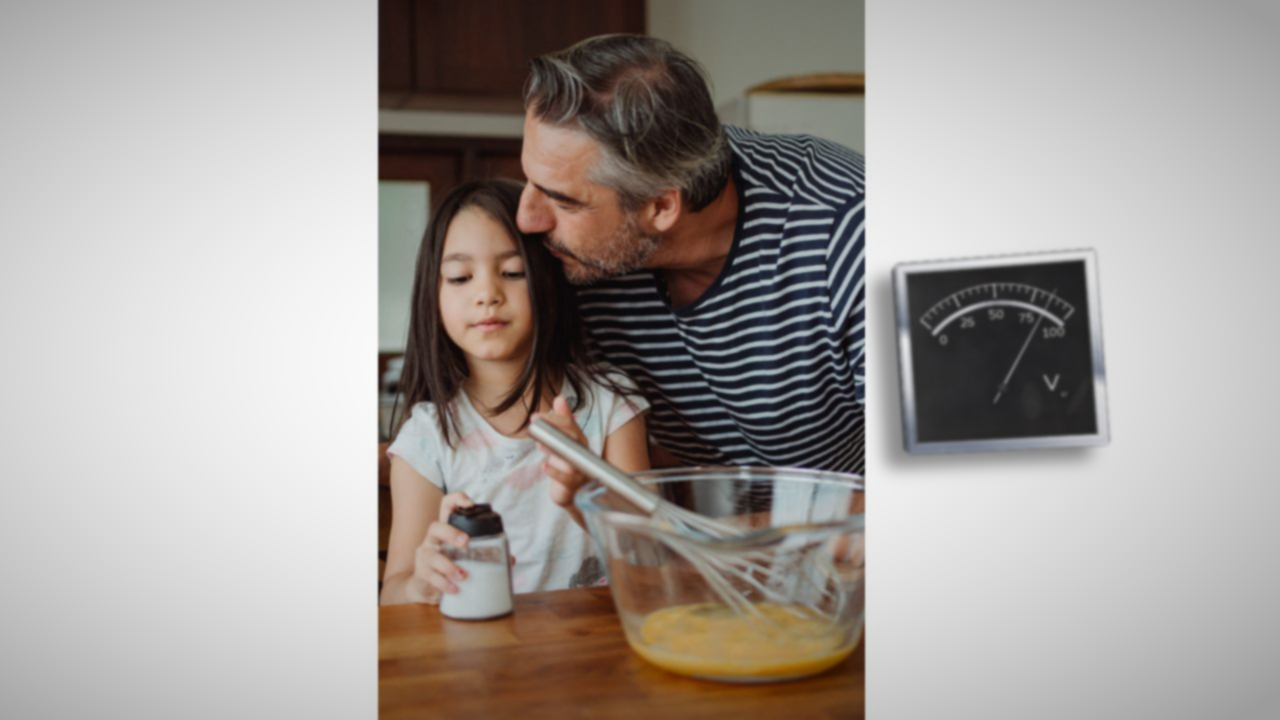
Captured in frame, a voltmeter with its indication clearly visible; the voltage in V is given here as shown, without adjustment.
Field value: 85 V
